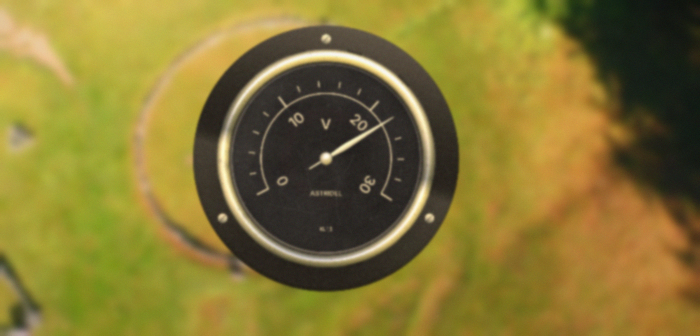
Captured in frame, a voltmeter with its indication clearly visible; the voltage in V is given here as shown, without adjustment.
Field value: 22 V
